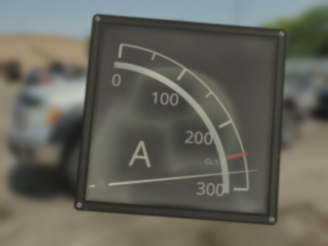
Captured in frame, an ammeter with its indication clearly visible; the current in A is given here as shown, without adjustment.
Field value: 275 A
